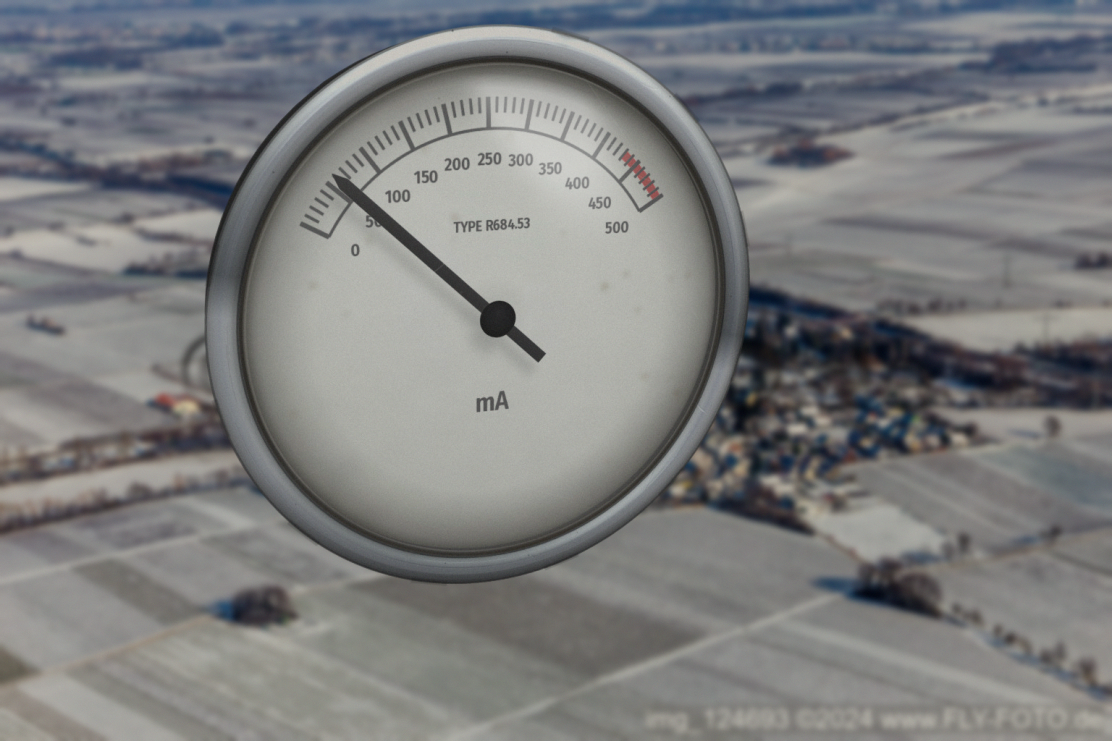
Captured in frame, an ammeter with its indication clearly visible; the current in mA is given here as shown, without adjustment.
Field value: 60 mA
